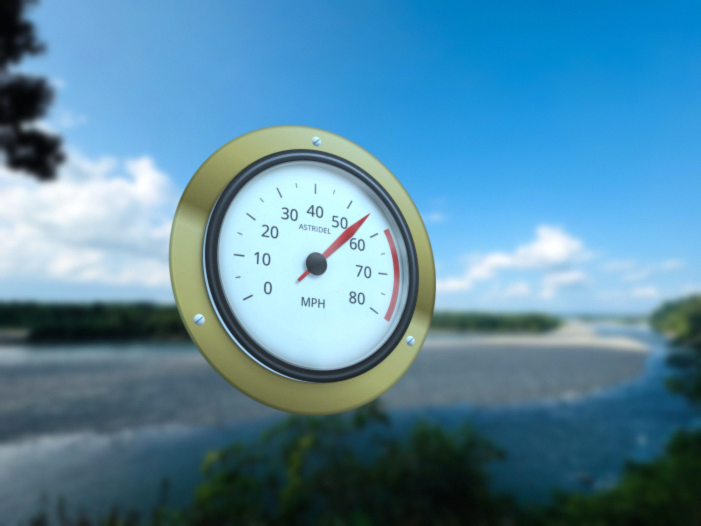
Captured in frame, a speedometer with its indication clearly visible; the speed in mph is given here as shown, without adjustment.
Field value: 55 mph
